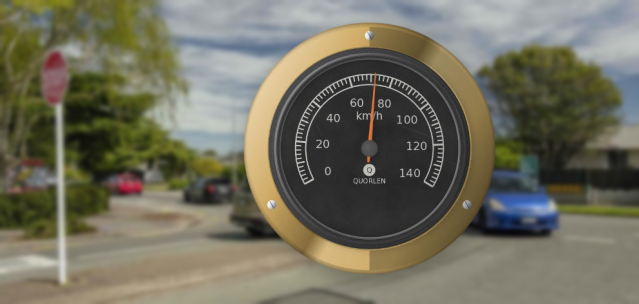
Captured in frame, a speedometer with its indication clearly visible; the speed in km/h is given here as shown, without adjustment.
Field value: 72 km/h
